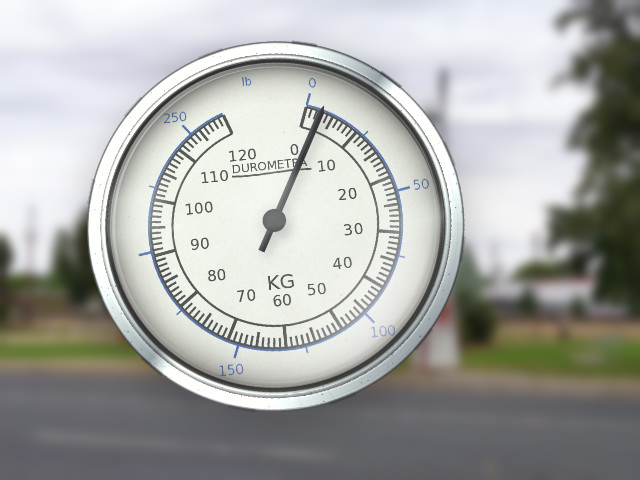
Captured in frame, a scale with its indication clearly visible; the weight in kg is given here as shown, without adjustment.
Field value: 3 kg
